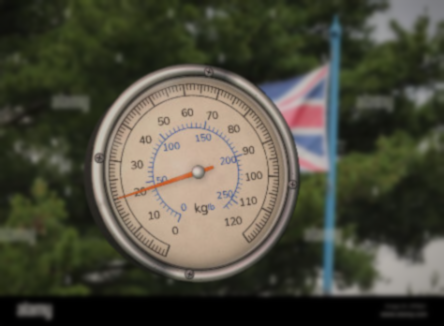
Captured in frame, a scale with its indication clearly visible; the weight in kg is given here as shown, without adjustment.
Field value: 20 kg
